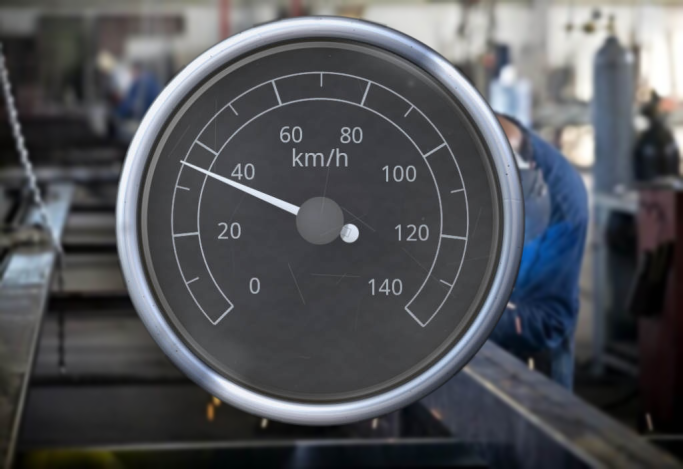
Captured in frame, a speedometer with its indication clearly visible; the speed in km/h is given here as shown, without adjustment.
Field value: 35 km/h
